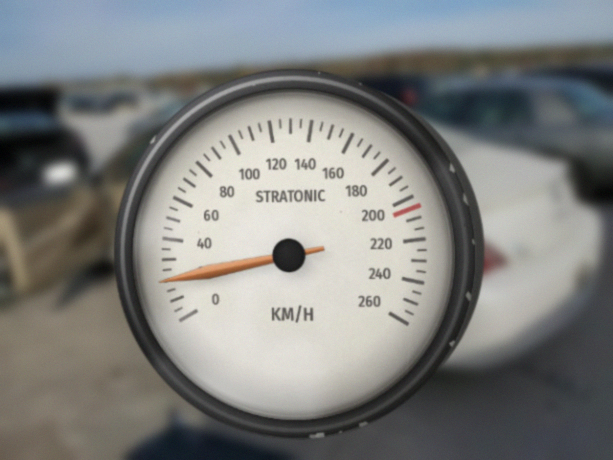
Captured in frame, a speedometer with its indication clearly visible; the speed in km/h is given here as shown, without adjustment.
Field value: 20 km/h
